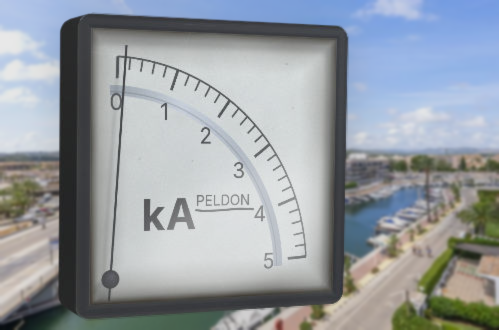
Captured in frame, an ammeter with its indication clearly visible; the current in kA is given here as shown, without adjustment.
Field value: 0.1 kA
